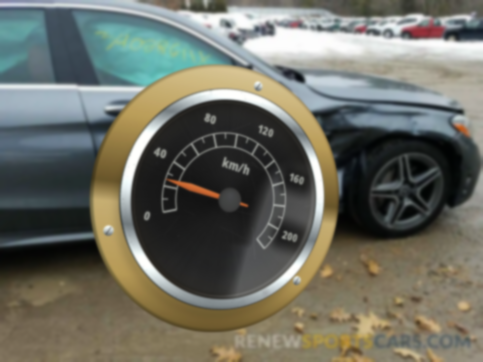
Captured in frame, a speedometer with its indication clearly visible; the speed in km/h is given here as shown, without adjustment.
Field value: 25 km/h
